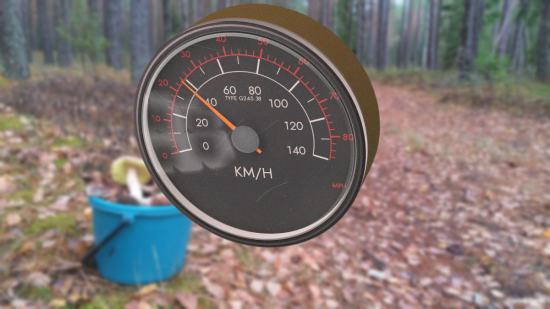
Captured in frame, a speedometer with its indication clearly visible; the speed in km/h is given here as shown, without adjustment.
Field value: 40 km/h
